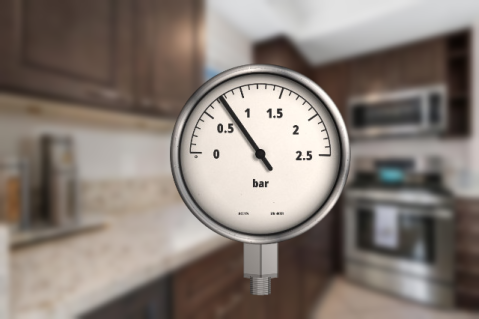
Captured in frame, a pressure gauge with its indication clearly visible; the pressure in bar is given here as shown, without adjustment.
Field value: 0.75 bar
